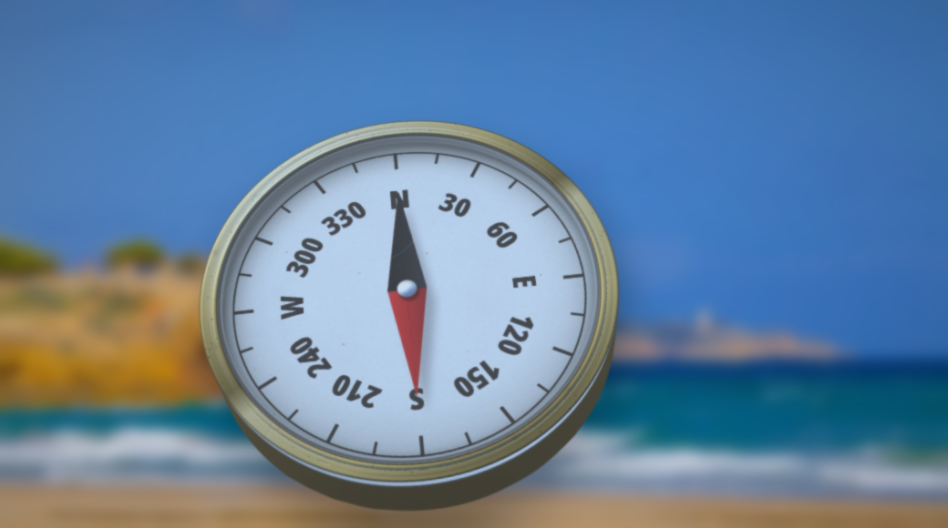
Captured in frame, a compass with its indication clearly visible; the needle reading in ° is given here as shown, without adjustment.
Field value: 180 °
